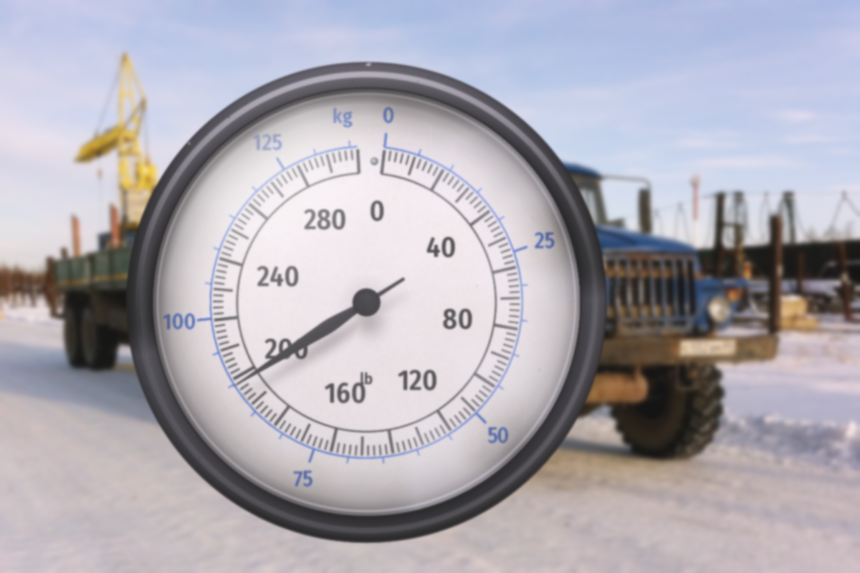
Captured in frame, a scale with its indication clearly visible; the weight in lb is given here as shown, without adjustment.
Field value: 198 lb
